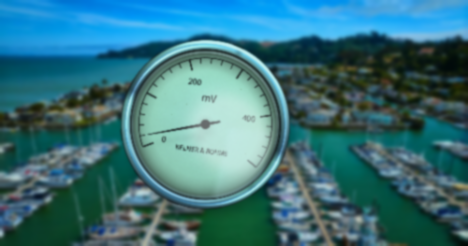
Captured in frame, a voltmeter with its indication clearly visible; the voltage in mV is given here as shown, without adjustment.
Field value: 20 mV
